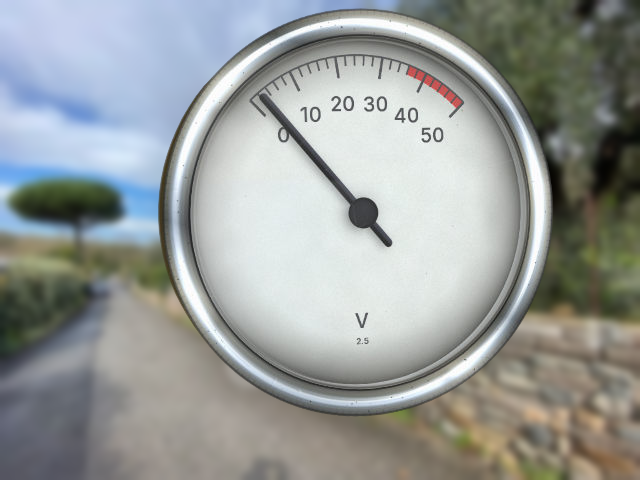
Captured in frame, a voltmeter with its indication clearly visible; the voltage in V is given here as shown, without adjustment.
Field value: 2 V
